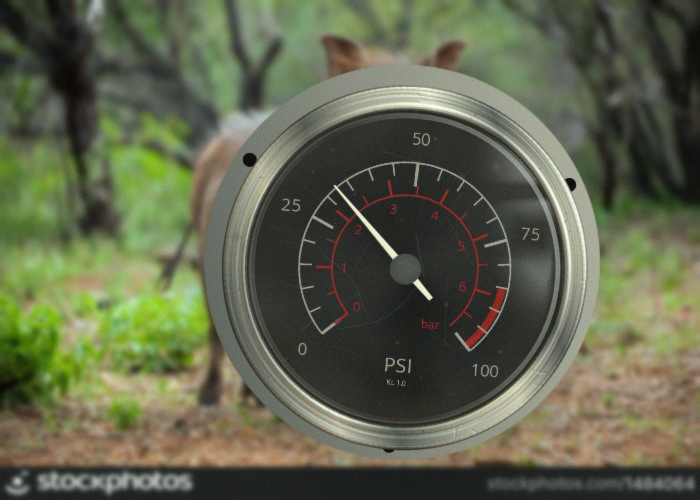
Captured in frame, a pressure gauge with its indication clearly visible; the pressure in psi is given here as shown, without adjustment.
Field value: 32.5 psi
